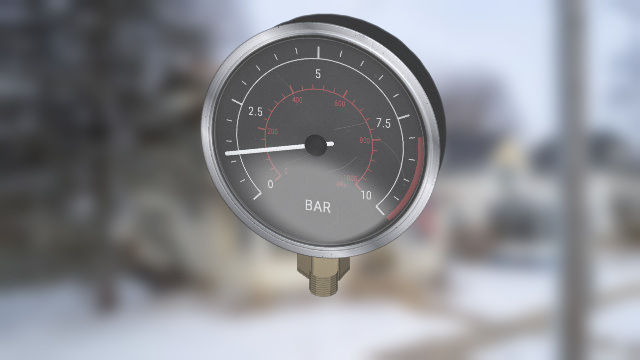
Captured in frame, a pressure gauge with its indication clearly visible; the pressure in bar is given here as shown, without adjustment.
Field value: 1.25 bar
